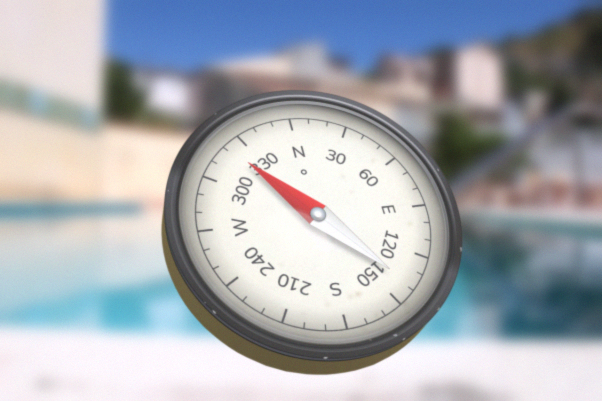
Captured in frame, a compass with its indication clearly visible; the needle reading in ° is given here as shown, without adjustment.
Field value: 320 °
